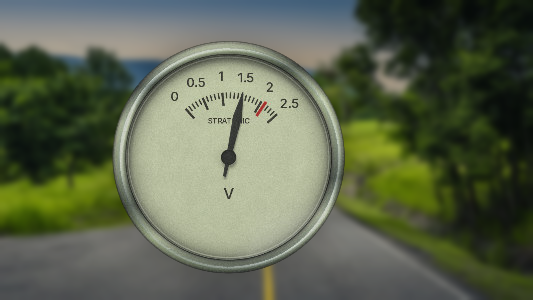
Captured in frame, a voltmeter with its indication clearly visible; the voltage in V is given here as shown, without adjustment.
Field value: 1.5 V
